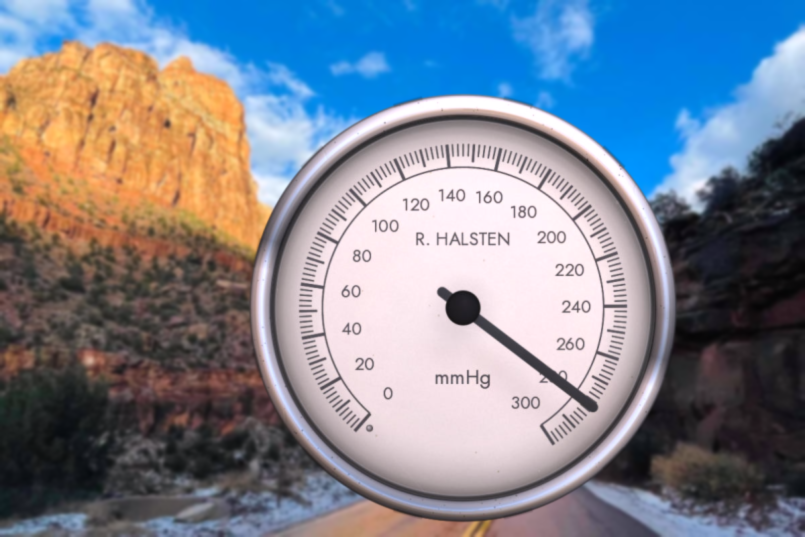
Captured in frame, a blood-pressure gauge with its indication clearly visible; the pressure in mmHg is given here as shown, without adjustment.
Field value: 280 mmHg
